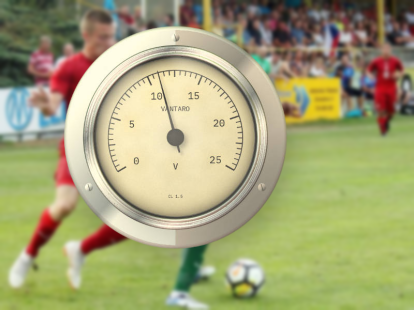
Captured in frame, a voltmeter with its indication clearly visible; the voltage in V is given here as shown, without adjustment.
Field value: 11 V
